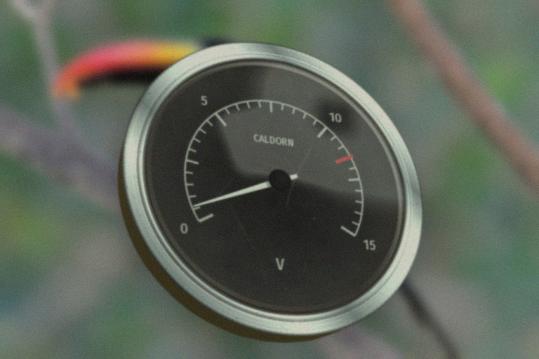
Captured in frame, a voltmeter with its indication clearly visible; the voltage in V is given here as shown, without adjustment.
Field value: 0.5 V
